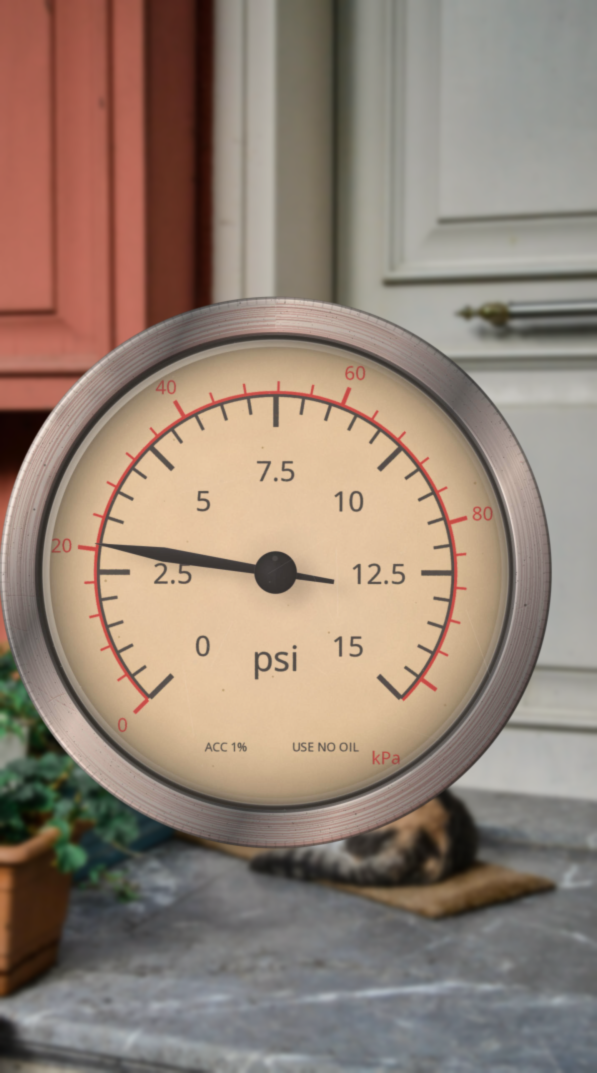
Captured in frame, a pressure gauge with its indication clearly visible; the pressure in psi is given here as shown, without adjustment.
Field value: 3 psi
